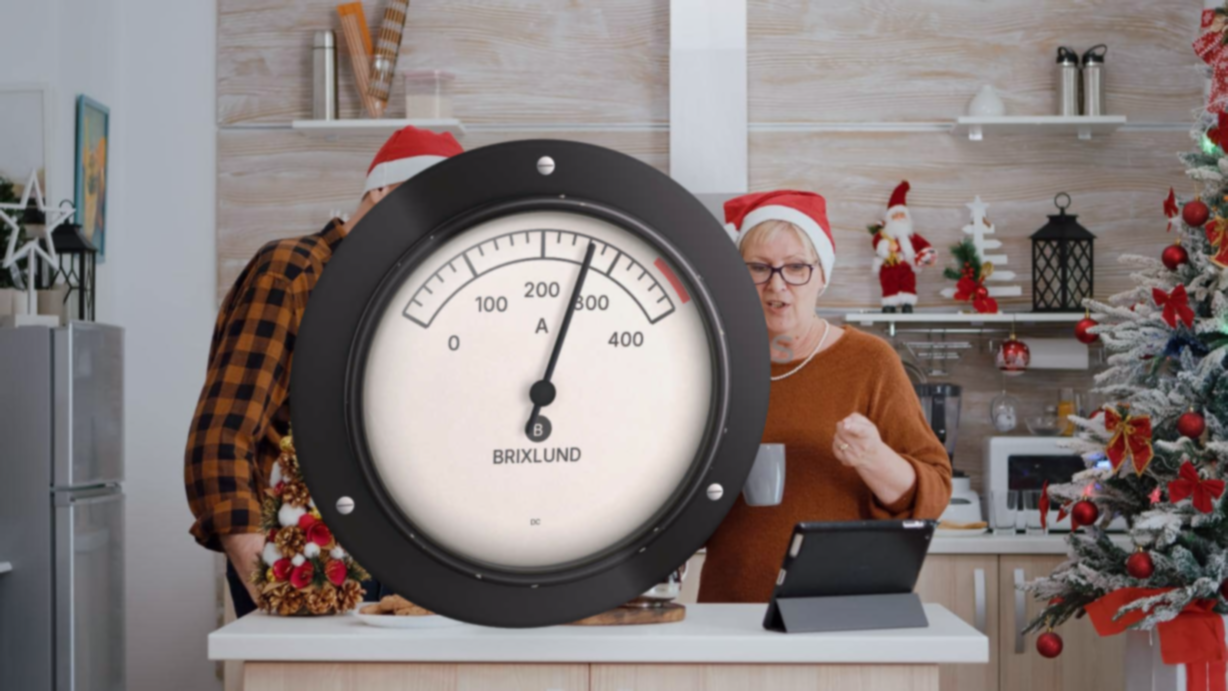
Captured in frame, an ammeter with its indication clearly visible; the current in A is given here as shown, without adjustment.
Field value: 260 A
